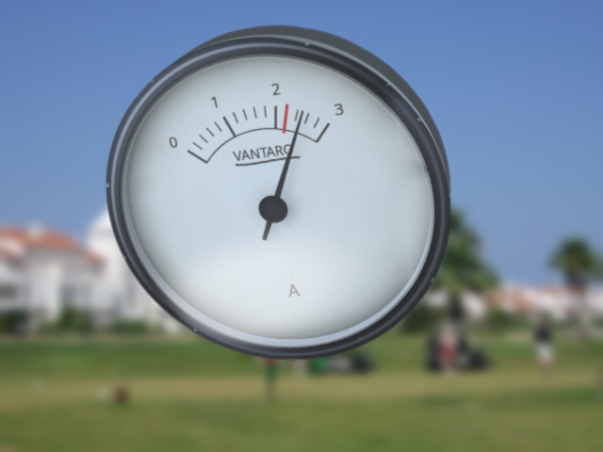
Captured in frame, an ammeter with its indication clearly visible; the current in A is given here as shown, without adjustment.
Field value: 2.5 A
